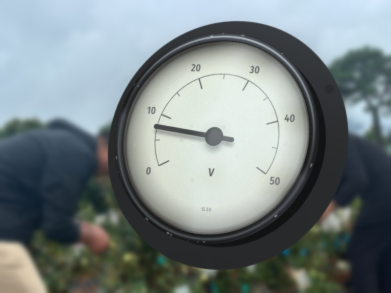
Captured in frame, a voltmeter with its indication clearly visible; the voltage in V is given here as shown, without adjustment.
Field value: 7.5 V
